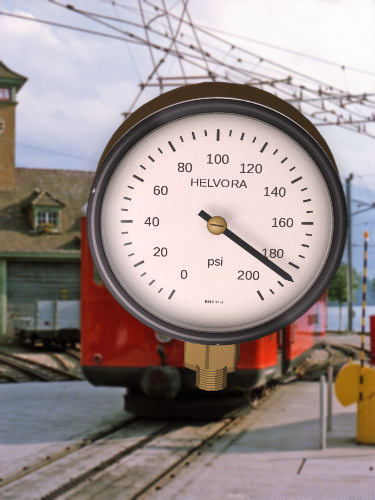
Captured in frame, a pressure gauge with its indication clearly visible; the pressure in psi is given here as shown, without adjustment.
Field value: 185 psi
